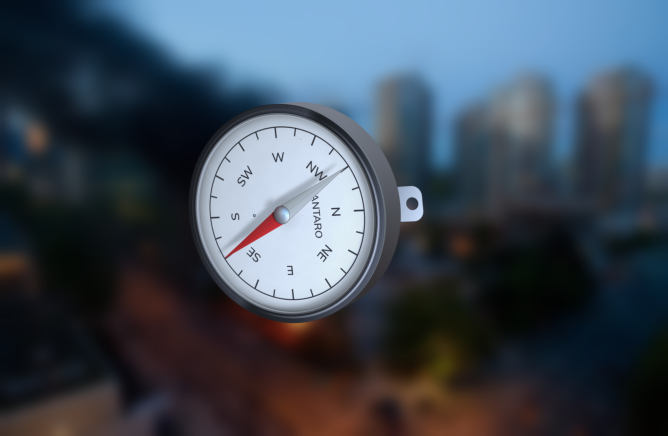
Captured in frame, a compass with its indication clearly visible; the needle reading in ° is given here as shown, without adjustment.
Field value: 150 °
